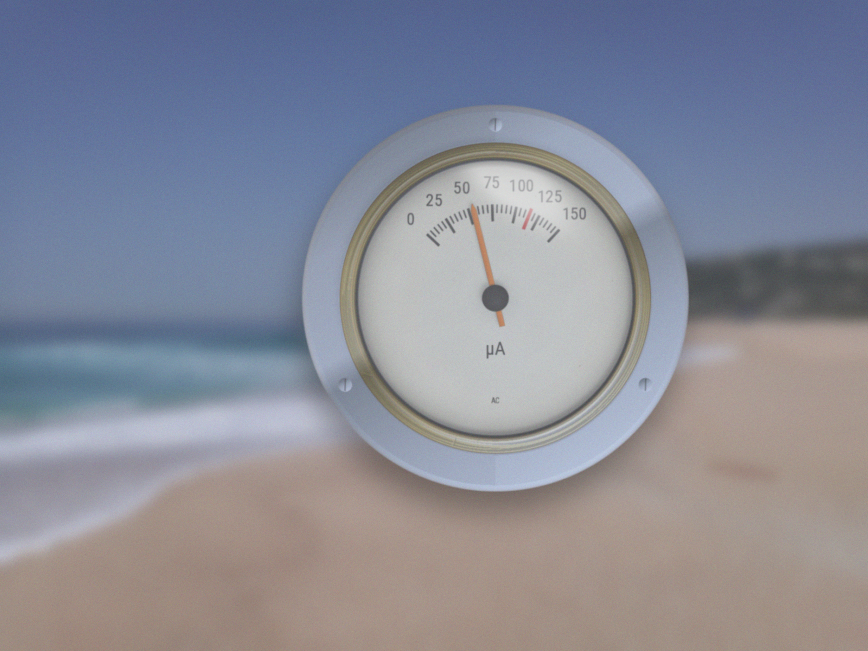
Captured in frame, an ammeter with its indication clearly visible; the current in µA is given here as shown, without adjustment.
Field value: 55 µA
